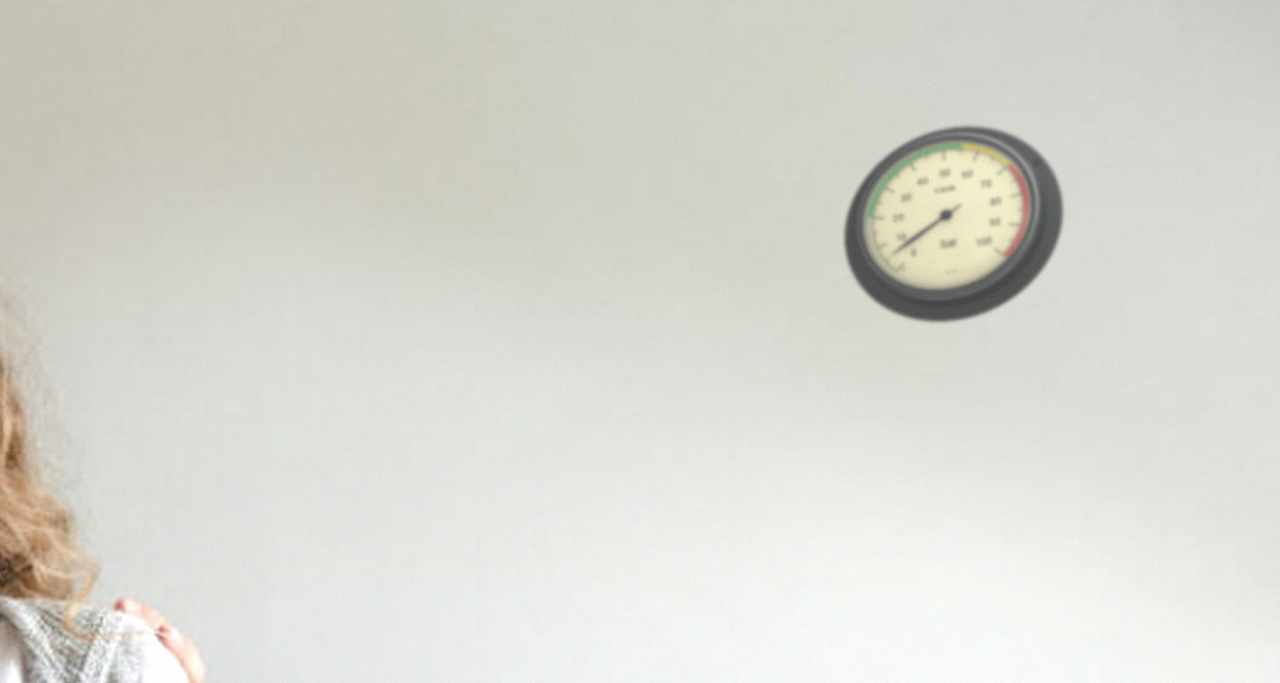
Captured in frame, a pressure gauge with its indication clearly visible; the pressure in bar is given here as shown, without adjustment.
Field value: 5 bar
